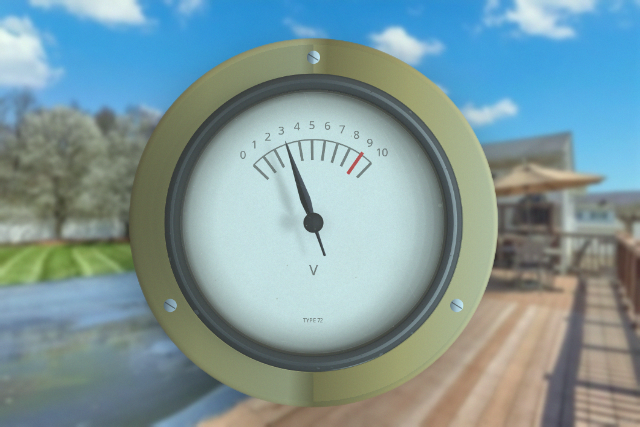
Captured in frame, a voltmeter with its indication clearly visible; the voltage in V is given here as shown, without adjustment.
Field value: 3 V
